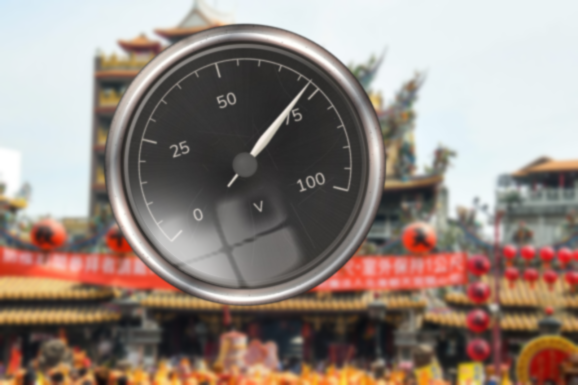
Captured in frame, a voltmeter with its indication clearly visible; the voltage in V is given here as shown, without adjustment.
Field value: 72.5 V
